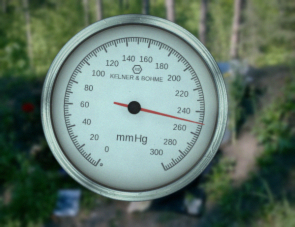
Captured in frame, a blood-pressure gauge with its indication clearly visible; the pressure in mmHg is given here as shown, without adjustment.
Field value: 250 mmHg
